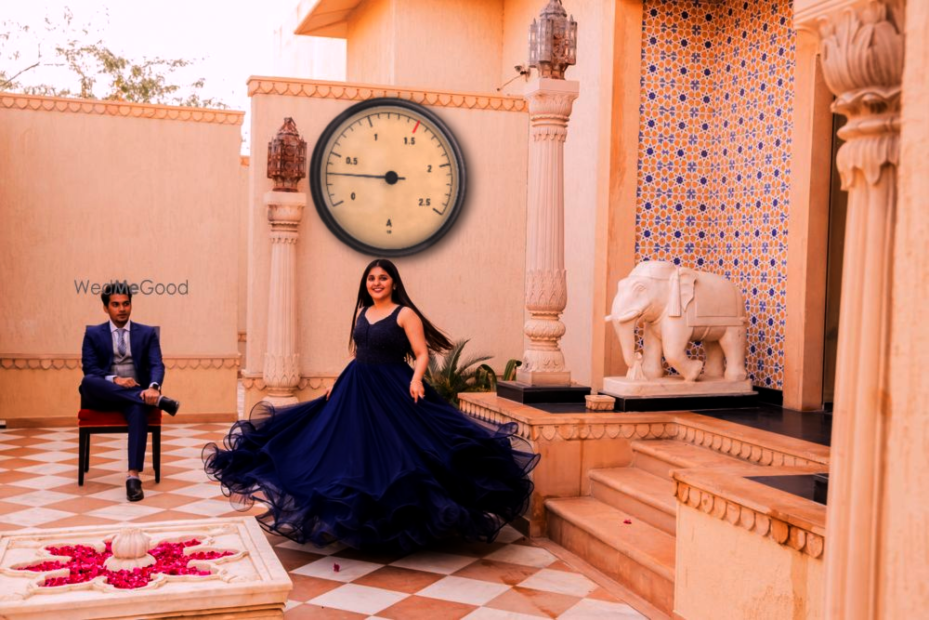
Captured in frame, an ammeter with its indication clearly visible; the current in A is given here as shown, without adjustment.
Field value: 0.3 A
